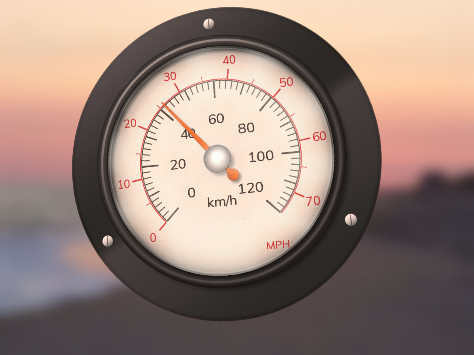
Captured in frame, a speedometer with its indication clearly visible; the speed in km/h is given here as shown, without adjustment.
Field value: 42 km/h
